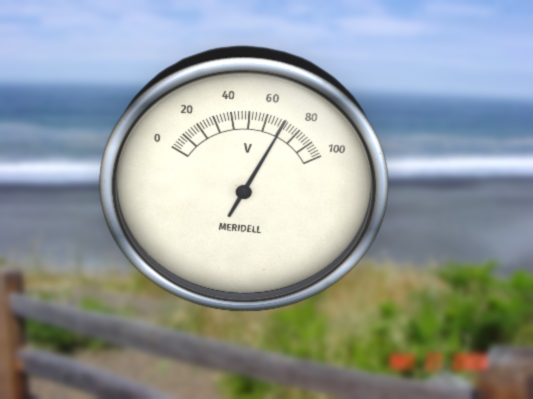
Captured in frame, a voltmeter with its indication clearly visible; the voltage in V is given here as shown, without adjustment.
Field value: 70 V
